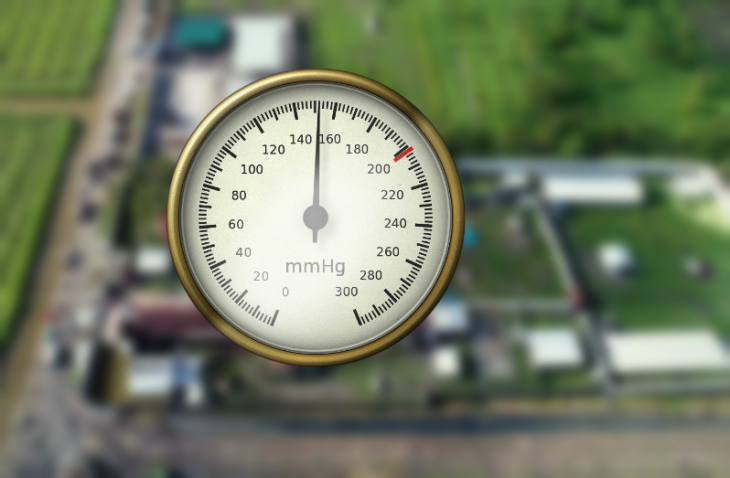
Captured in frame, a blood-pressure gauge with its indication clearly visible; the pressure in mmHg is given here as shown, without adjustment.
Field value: 152 mmHg
